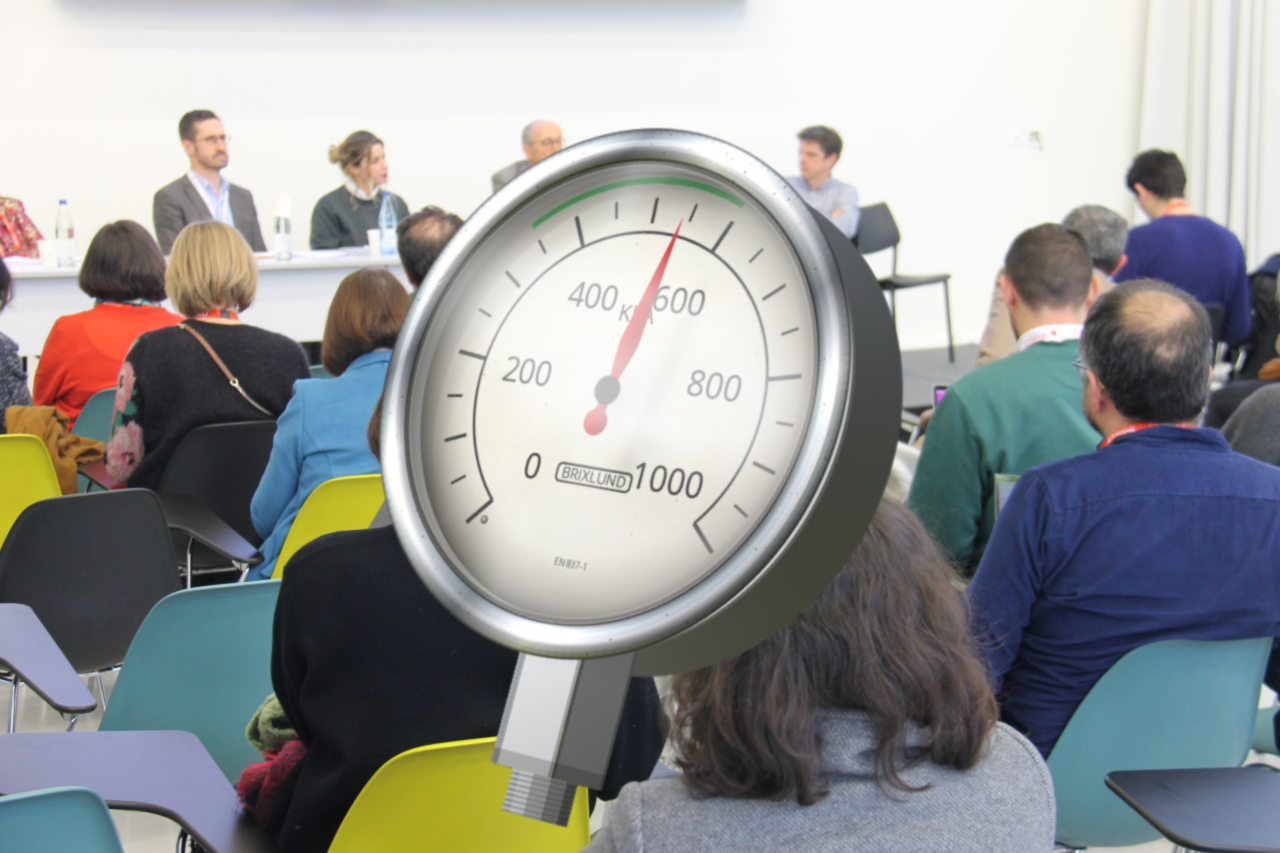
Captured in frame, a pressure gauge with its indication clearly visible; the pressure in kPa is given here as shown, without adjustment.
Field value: 550 kPa
